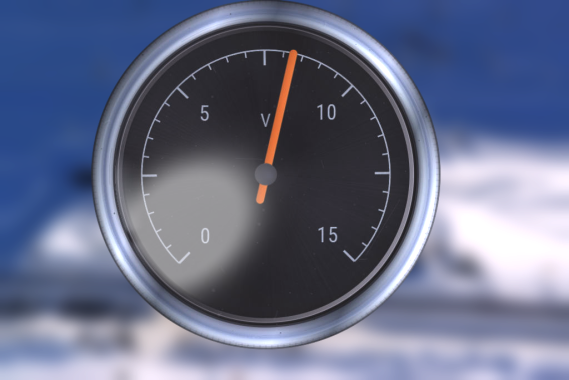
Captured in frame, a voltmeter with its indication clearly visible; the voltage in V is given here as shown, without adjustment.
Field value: 8.25 V
